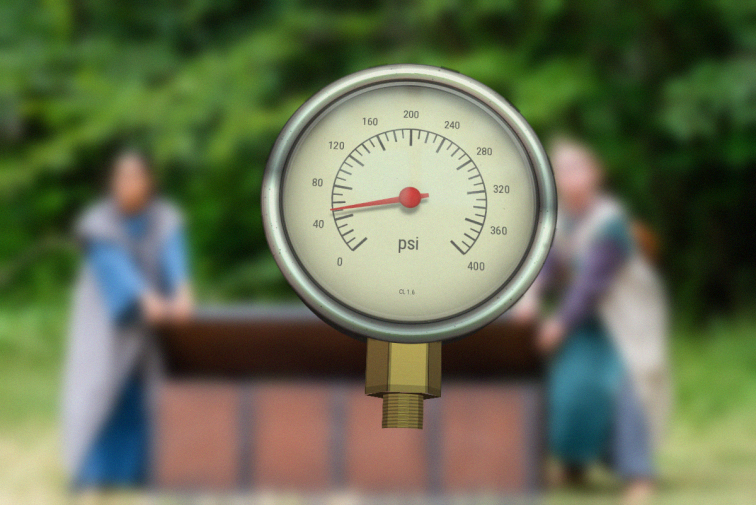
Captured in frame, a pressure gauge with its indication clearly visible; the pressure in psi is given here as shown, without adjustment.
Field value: 50 psi
